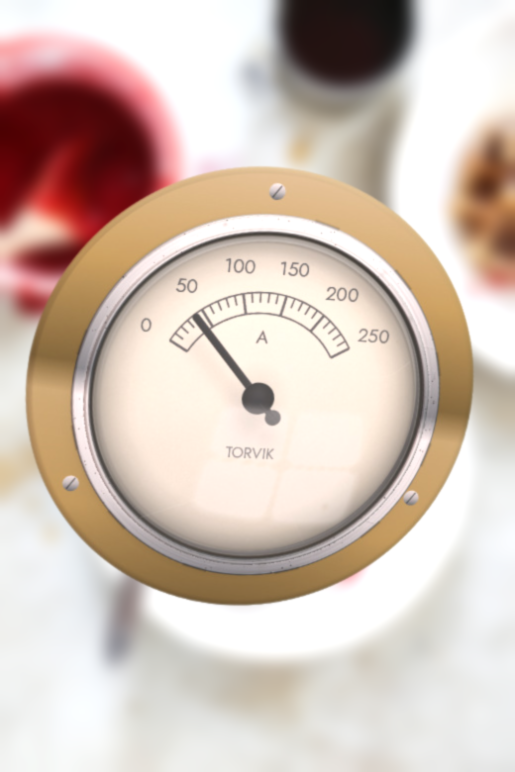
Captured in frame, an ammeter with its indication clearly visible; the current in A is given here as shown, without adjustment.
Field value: 40 A
